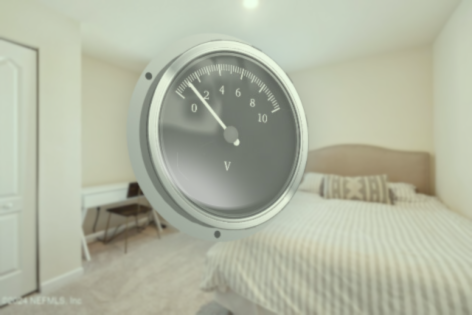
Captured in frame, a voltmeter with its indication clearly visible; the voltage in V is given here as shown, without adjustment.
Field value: 1 V
